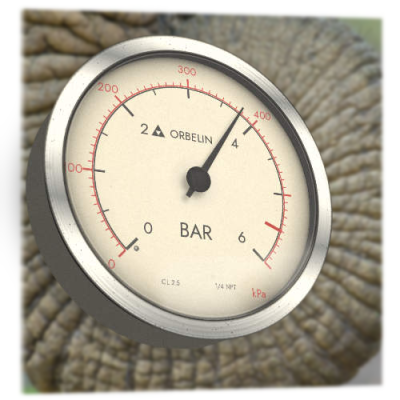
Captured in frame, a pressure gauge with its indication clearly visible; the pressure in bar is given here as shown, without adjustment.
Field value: 3.75 bar
